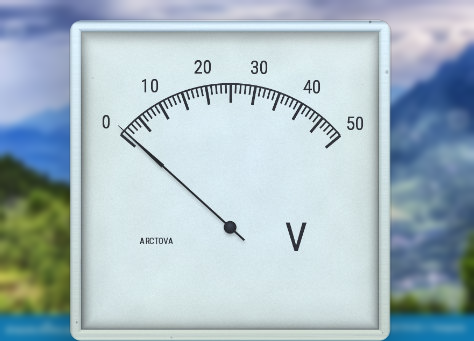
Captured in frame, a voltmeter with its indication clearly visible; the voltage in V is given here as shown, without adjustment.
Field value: 1 V
